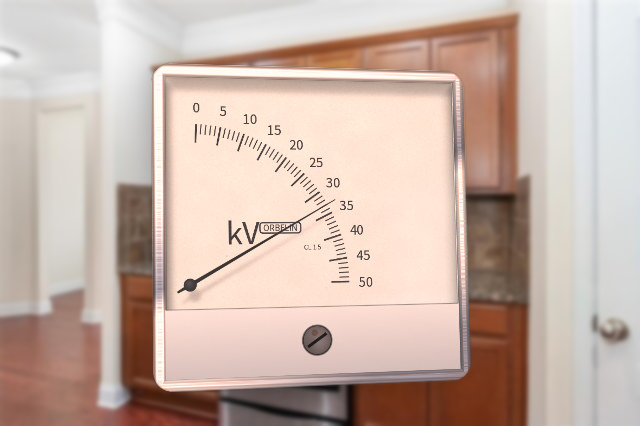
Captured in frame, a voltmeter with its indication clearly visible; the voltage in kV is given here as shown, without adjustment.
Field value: 33 kV
